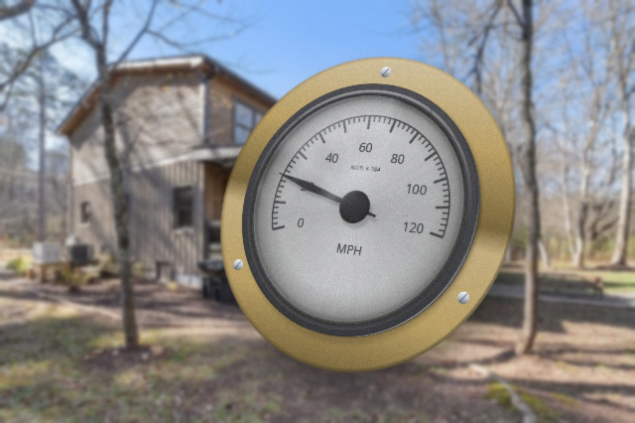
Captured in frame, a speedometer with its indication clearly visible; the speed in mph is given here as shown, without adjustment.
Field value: 20 mph
